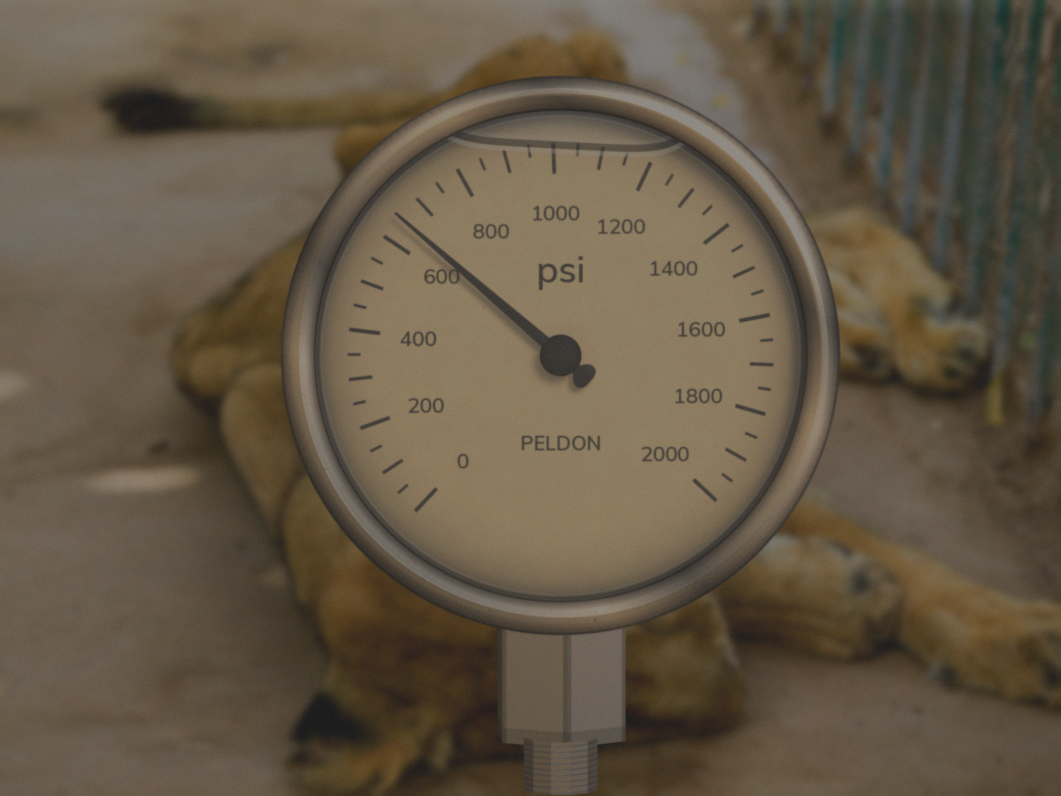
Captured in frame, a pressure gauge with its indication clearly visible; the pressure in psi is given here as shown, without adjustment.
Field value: 650 psi
